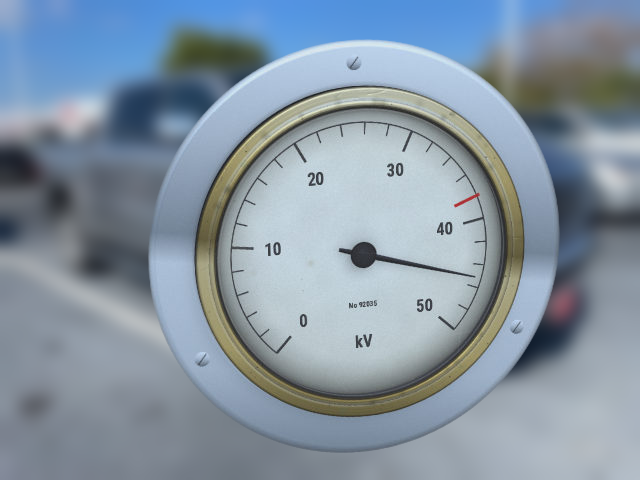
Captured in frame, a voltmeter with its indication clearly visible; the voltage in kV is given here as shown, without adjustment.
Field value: 45 kV
